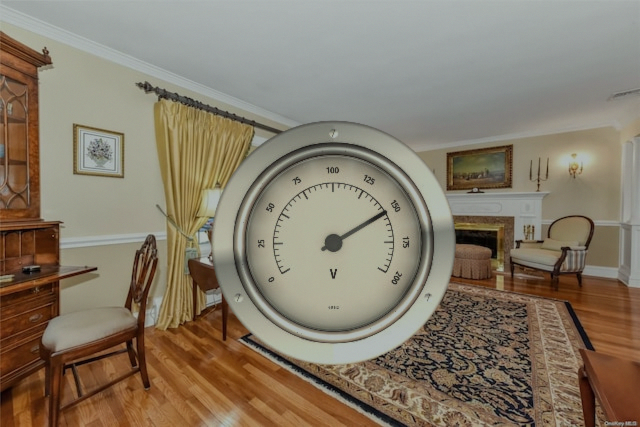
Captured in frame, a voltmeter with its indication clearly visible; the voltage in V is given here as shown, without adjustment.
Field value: 150 V
